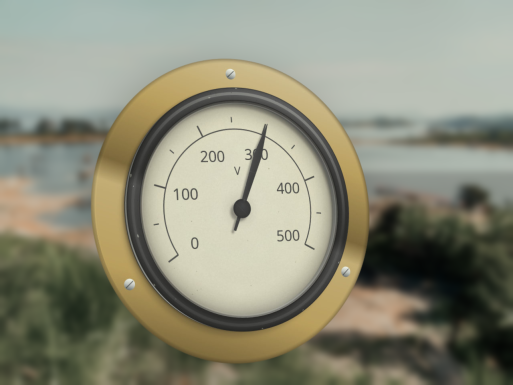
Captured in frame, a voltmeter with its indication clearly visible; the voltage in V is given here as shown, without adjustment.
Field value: 300 V
